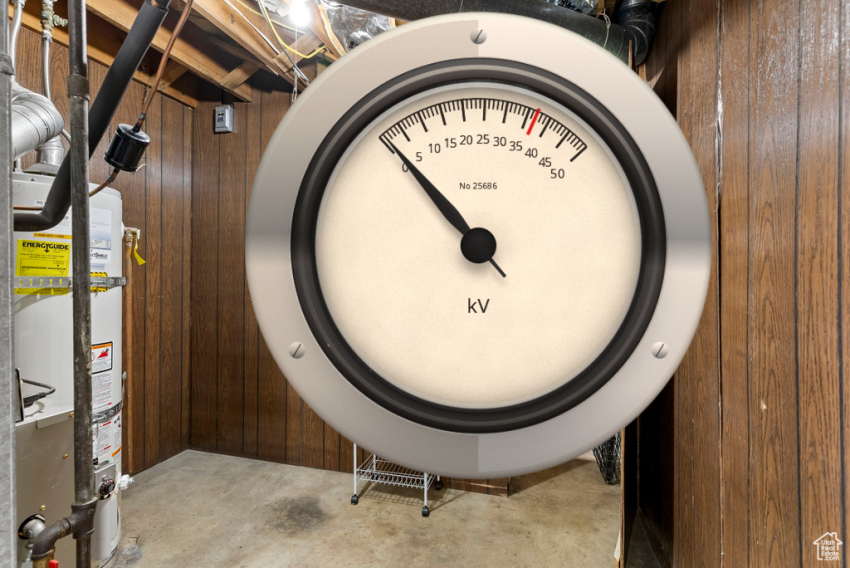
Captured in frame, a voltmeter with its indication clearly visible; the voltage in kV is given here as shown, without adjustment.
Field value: 1 kV
